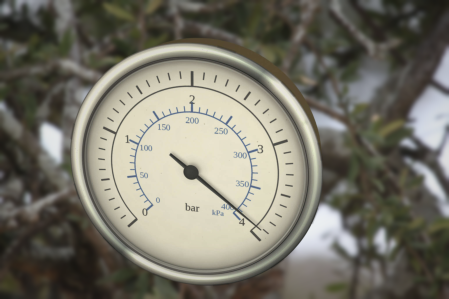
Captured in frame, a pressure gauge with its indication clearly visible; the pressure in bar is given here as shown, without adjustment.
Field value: 3.9 bar
